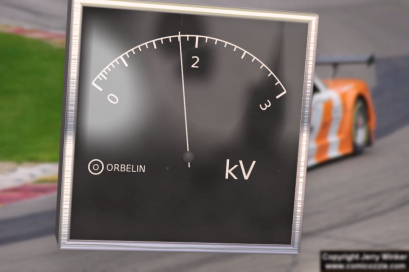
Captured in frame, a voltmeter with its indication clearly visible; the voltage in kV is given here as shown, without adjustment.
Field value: 1.8 kV
